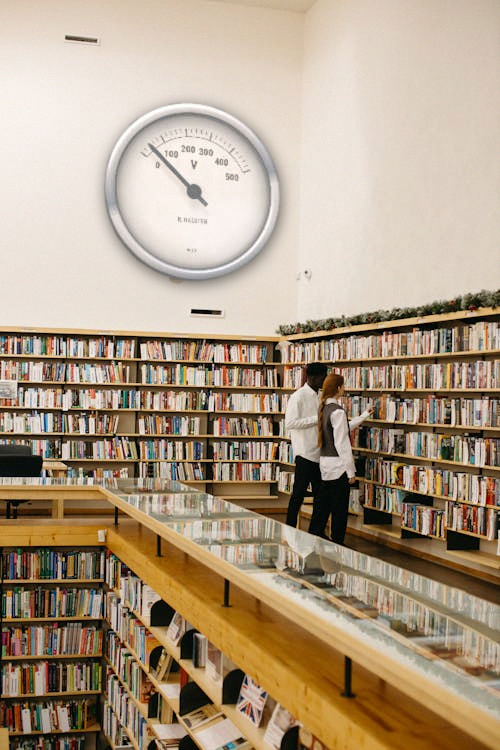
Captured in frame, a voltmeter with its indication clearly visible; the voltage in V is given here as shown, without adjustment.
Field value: 40 V
